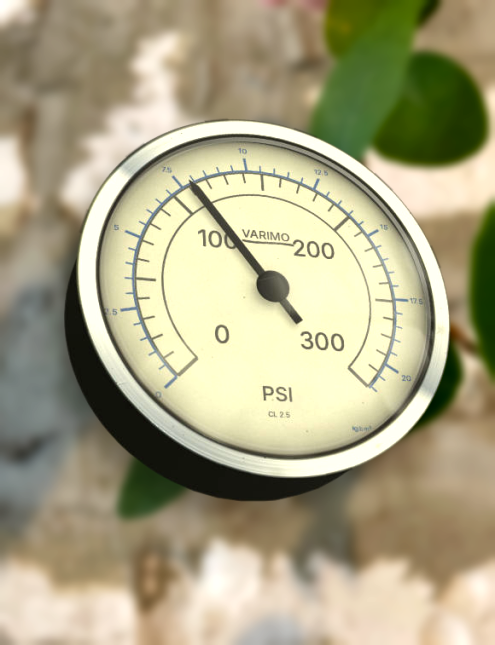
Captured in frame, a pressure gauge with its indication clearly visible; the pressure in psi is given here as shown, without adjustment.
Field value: 110 psi
